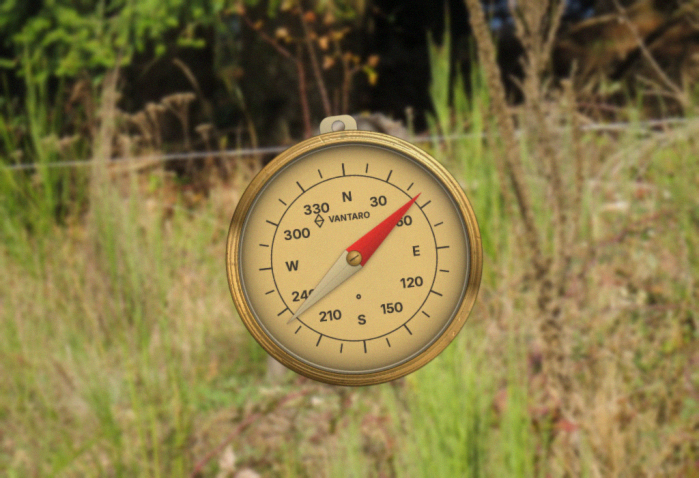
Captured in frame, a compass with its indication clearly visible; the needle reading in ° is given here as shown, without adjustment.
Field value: 52.5 °
